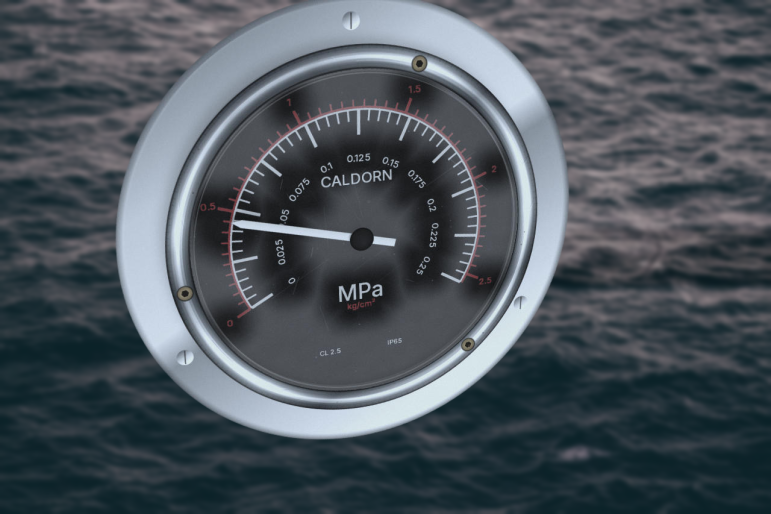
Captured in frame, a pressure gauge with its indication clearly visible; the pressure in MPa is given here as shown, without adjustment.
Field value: 0.045 MPa
